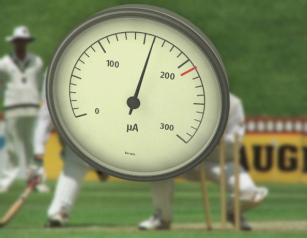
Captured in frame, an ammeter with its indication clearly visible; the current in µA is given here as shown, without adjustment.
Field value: 160 µA
